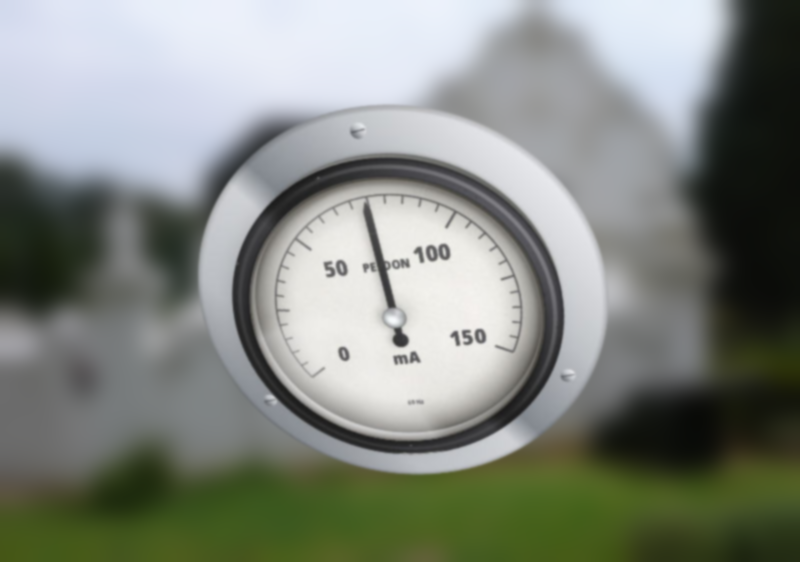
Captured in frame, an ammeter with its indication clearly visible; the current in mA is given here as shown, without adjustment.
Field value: 75 mA
